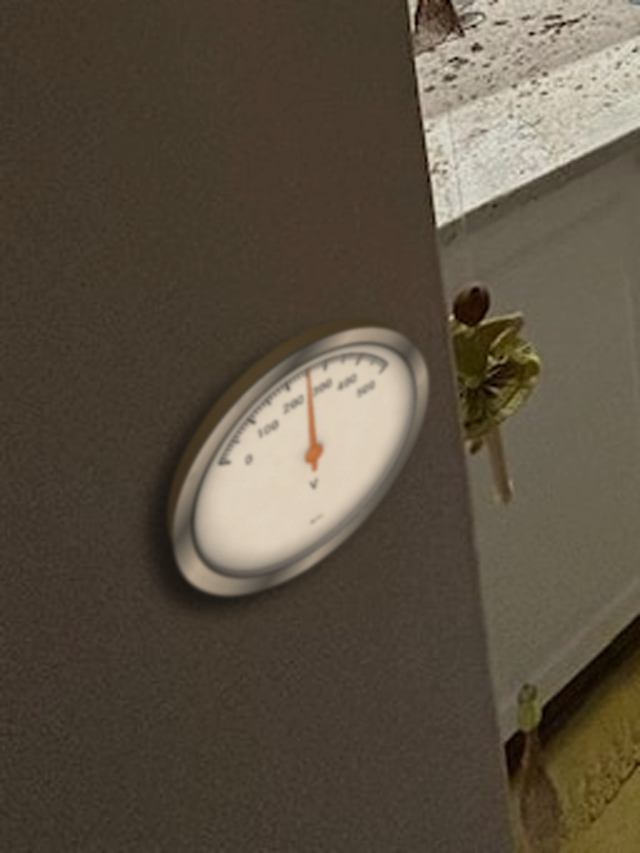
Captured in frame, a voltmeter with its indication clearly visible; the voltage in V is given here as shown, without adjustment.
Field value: 250 V
